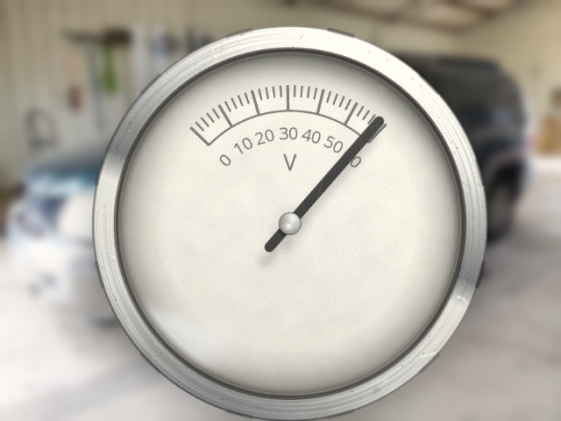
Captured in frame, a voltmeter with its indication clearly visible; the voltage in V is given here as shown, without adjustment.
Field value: 58 V
